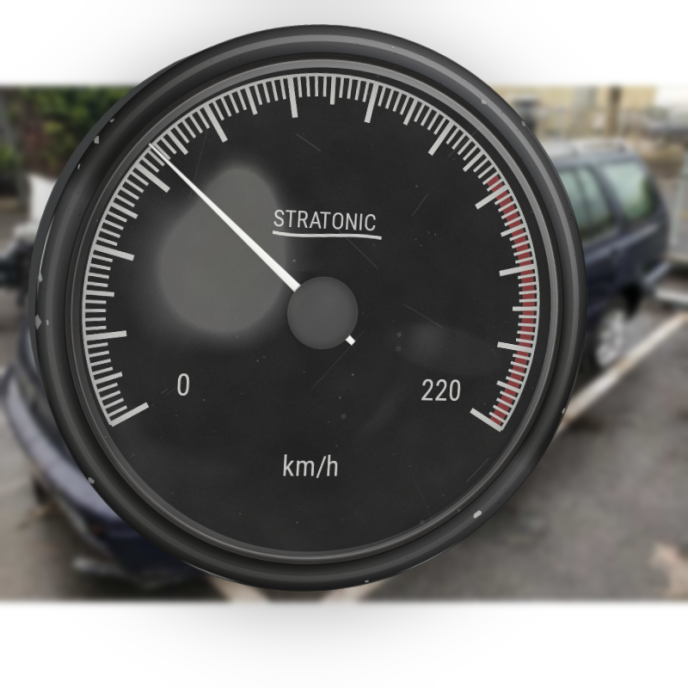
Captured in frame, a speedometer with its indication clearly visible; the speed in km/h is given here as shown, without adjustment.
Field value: 65 km/h
